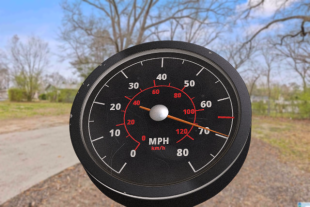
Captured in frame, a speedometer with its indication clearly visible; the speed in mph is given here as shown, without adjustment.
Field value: 70 mph
